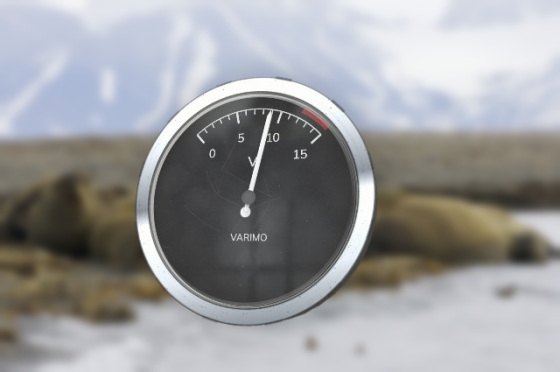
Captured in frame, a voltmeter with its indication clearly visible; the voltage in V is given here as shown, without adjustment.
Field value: 9 V
